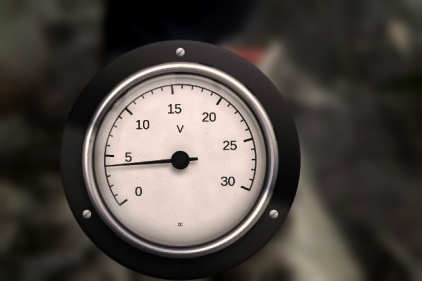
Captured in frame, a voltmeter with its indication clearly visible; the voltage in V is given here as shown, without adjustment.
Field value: 4 V
